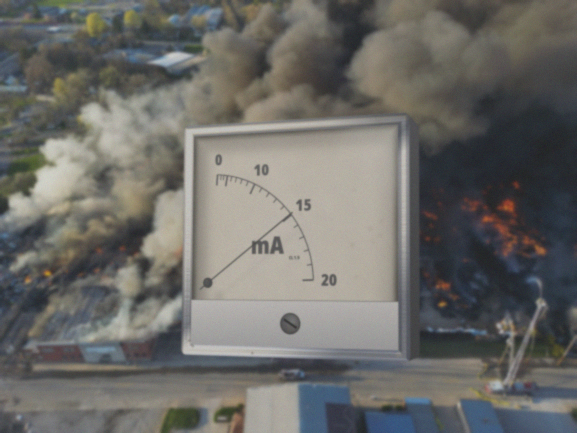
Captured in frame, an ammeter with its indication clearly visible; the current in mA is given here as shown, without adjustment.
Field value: 15 mA
